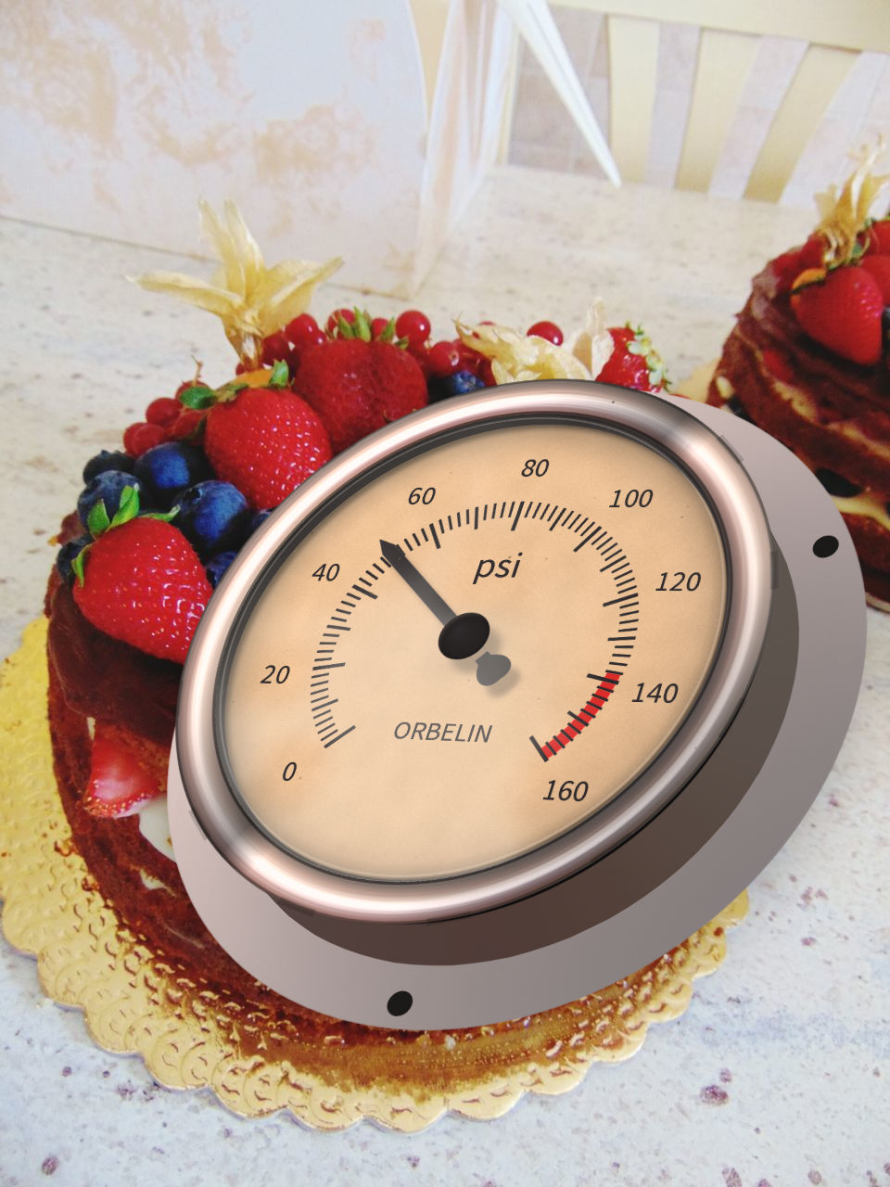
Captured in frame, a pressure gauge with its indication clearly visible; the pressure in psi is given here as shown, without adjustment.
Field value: 50 psi
